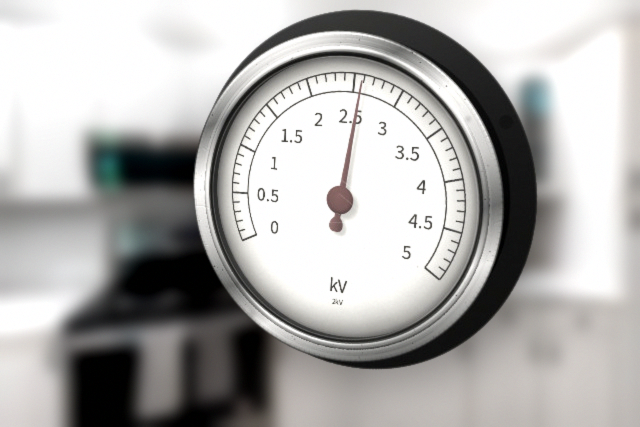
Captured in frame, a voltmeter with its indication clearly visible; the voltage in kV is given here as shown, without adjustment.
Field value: 2.6 kV
